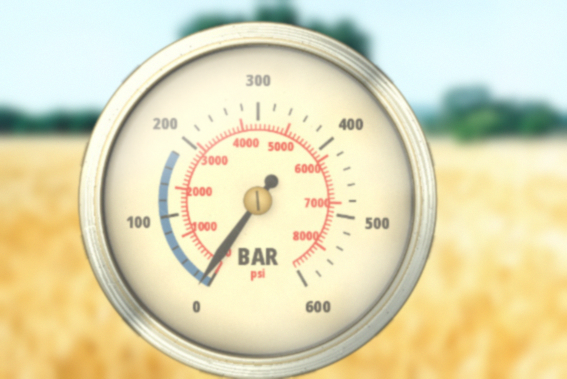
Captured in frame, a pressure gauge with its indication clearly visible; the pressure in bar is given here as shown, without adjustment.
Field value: 10 bar
